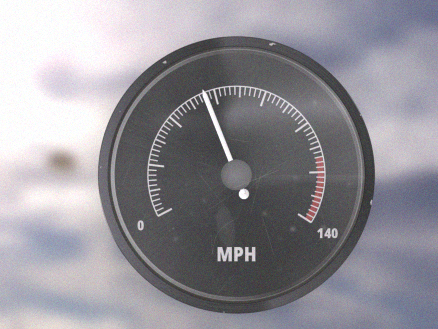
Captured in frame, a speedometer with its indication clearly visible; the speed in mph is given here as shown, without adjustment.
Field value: 56 mph
